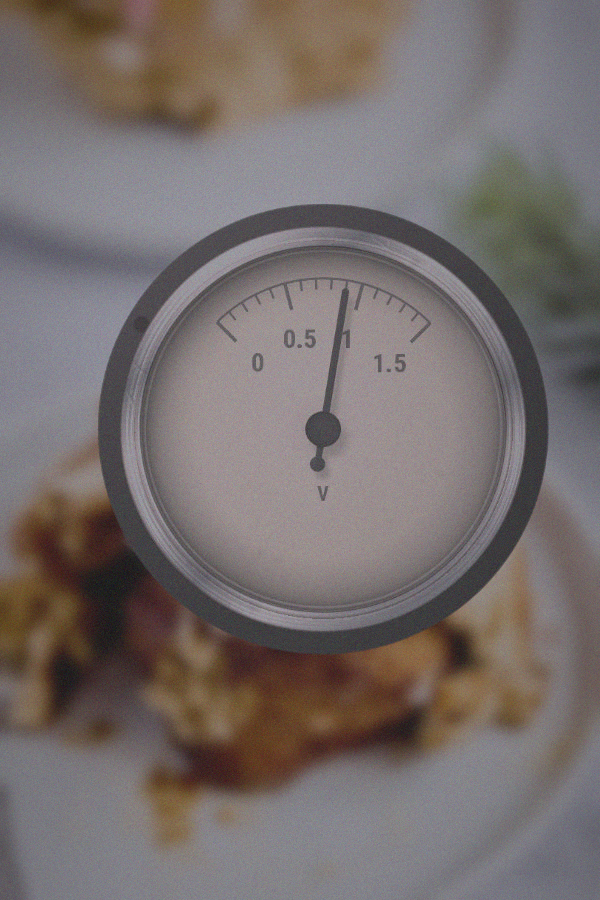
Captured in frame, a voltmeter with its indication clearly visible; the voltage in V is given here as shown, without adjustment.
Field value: 0.9 V
